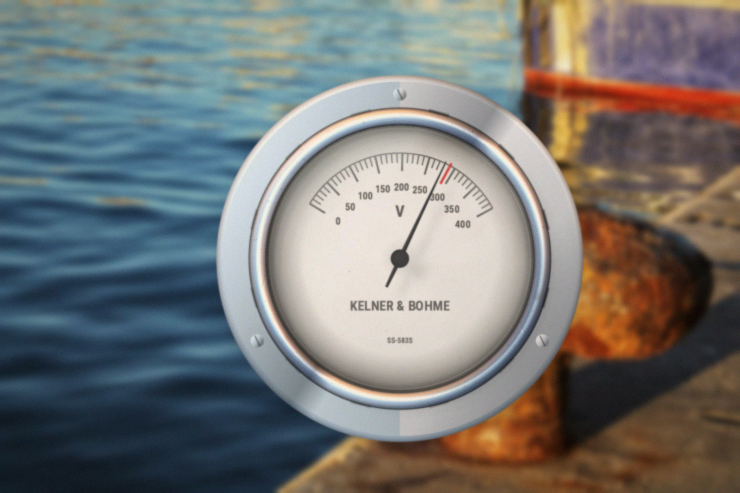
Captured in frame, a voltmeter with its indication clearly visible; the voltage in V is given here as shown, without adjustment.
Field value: 280 V
